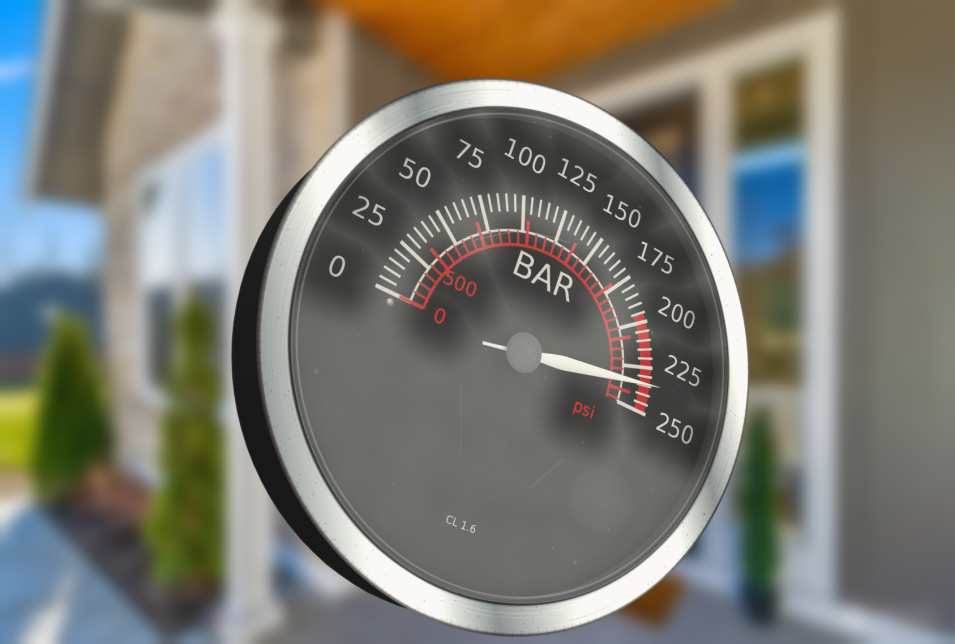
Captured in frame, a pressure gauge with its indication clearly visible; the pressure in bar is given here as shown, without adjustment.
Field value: 235 bar
